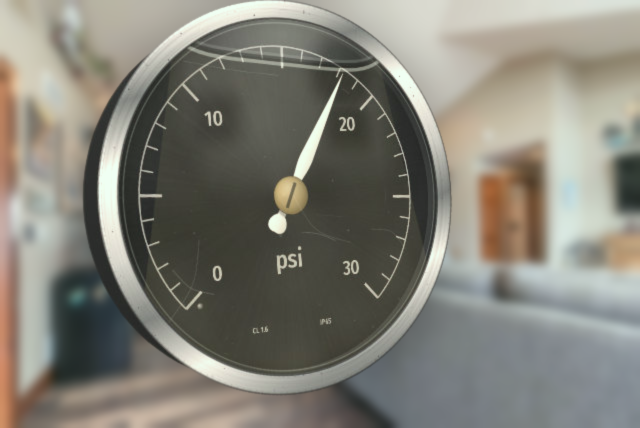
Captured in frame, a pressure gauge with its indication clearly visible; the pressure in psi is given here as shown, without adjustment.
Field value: 18 psi
